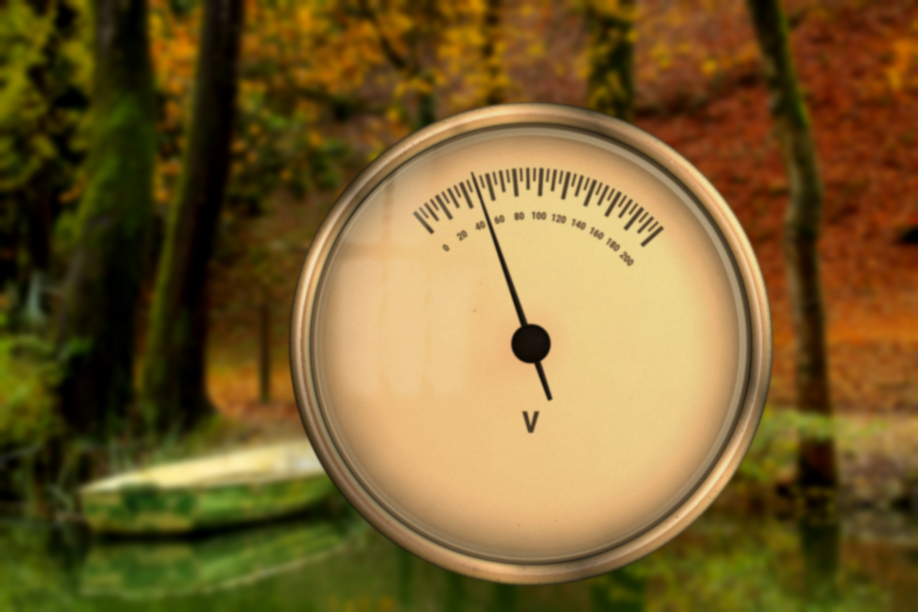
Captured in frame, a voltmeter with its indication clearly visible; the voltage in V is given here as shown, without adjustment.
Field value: 50 V
